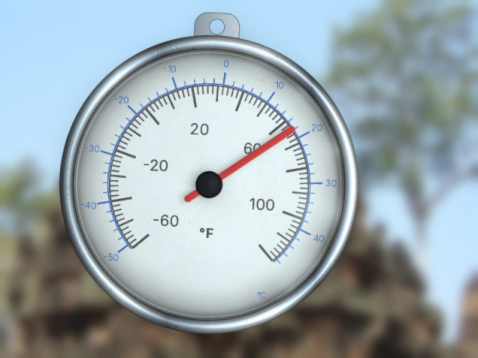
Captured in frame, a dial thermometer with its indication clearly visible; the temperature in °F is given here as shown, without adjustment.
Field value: 64 °F
